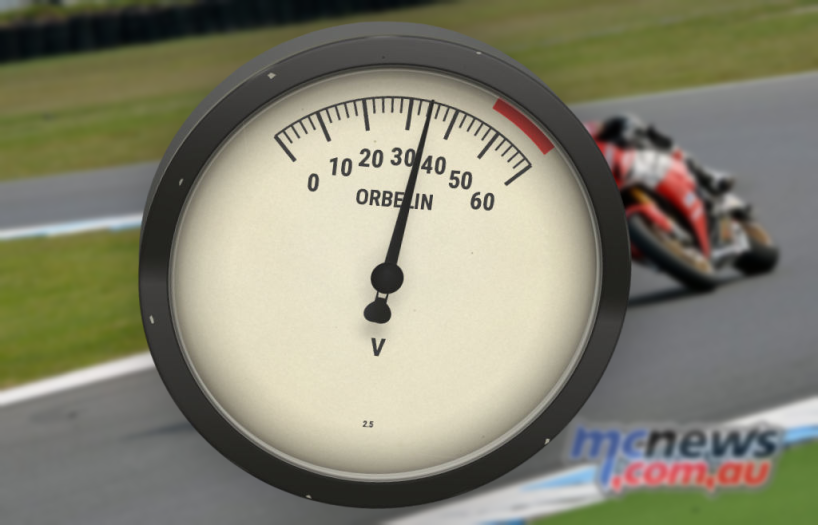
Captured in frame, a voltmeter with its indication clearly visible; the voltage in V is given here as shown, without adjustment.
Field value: 34 V
